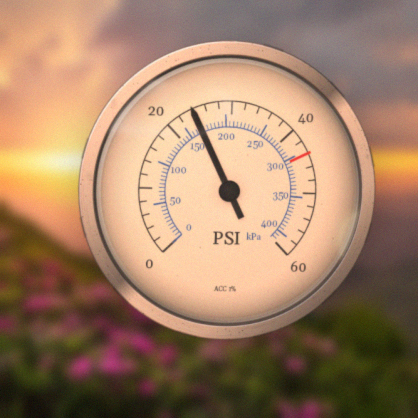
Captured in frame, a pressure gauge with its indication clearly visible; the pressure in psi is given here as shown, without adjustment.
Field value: 24 psi
